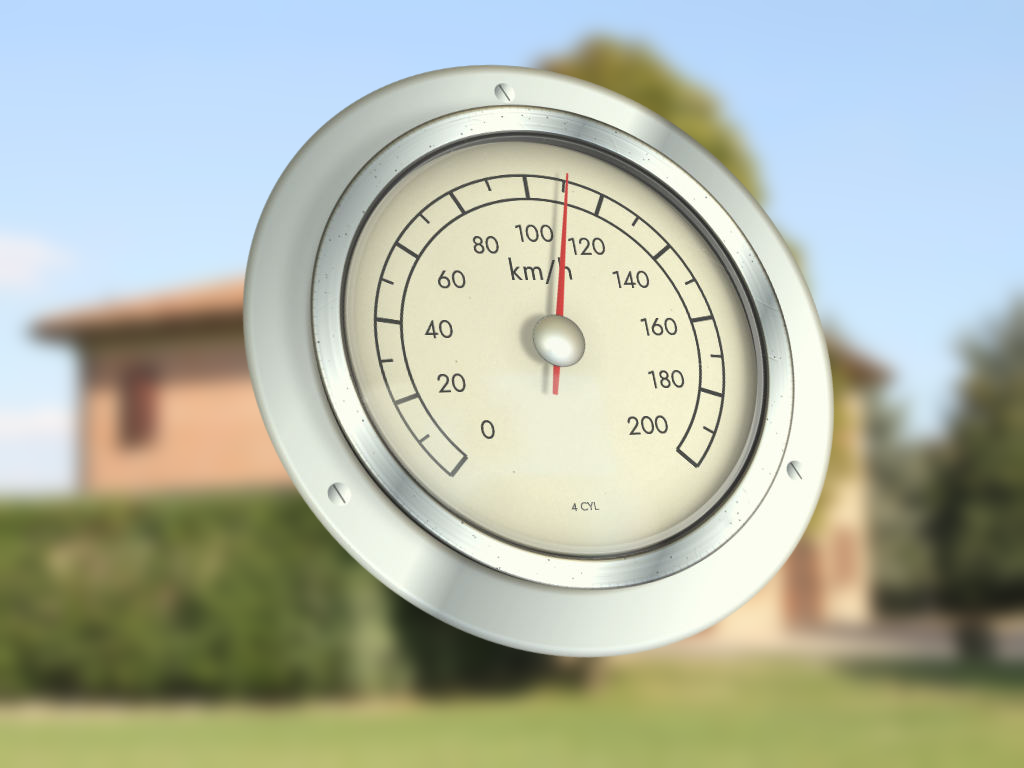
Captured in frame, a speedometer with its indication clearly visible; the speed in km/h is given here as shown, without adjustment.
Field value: 110 km/h
